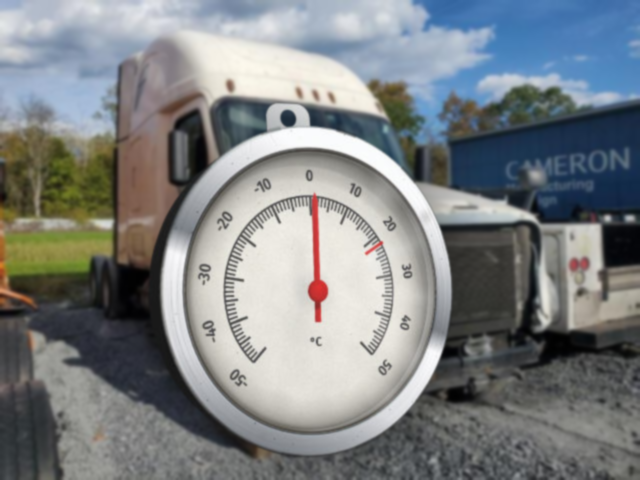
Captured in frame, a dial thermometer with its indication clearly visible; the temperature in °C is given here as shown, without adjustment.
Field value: 0 °C
